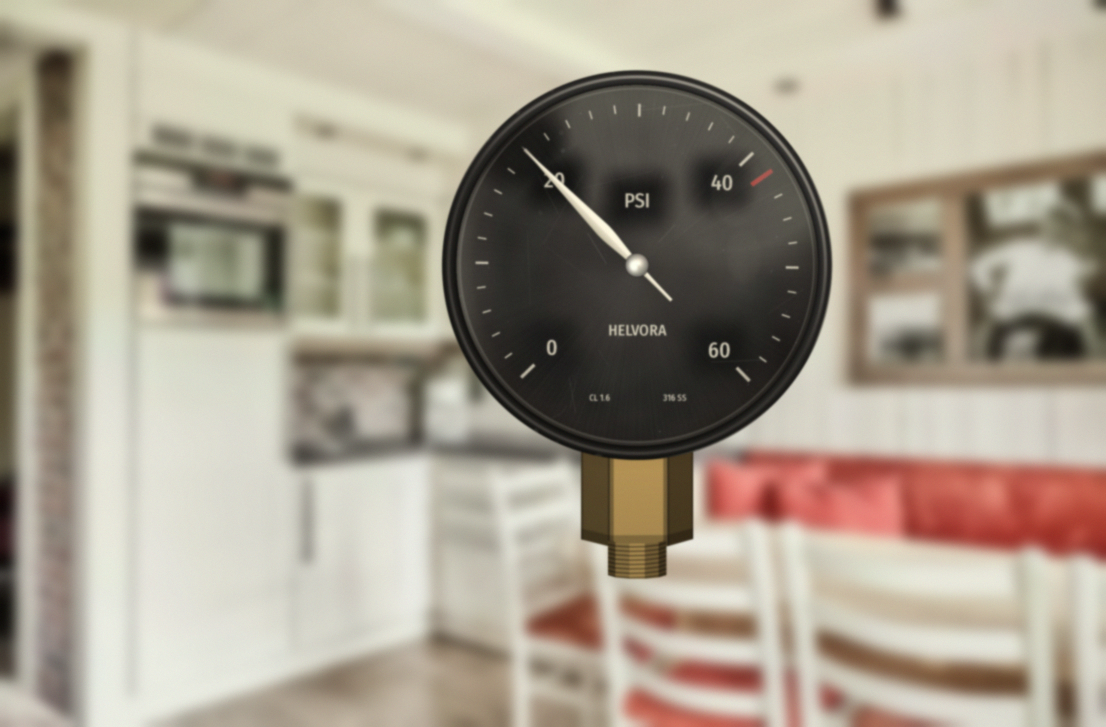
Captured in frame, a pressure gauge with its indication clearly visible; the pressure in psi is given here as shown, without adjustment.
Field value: 20 psi
